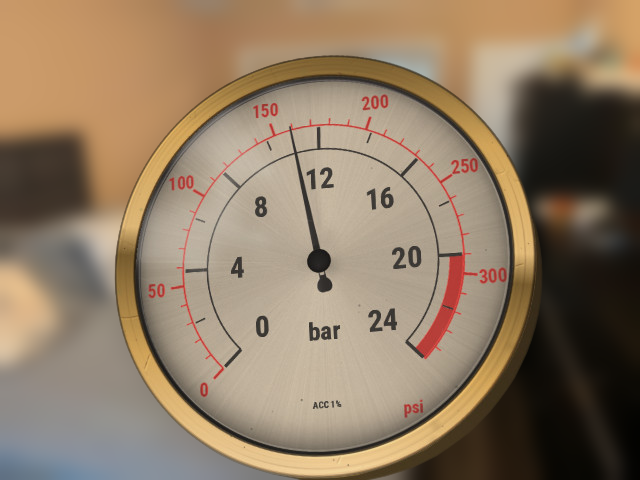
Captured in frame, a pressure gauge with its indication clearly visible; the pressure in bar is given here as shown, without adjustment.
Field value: 11 bar
